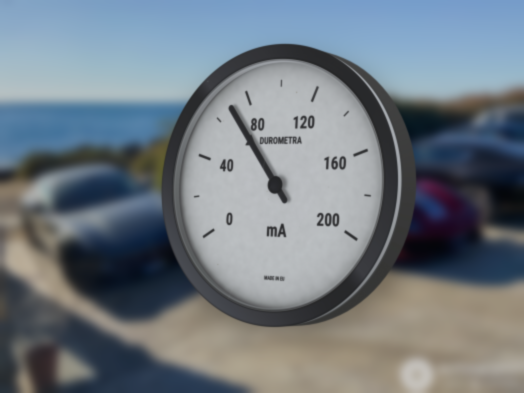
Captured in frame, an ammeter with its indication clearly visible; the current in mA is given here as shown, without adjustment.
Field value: 70 mA
